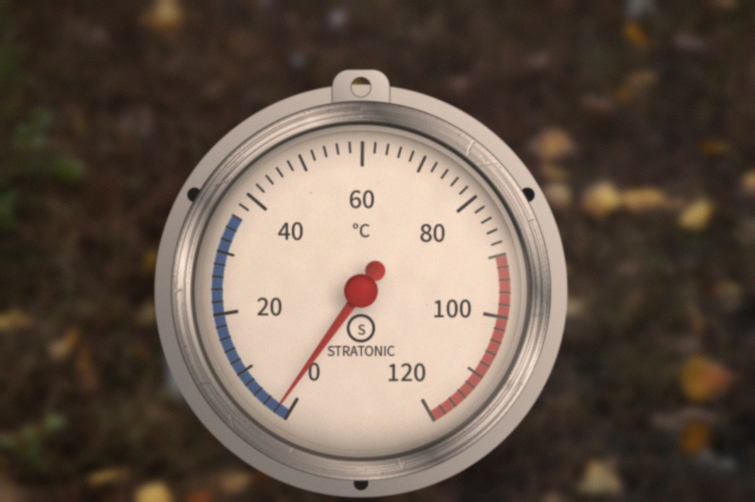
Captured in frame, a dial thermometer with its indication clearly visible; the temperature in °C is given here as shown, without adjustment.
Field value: 2 °C
